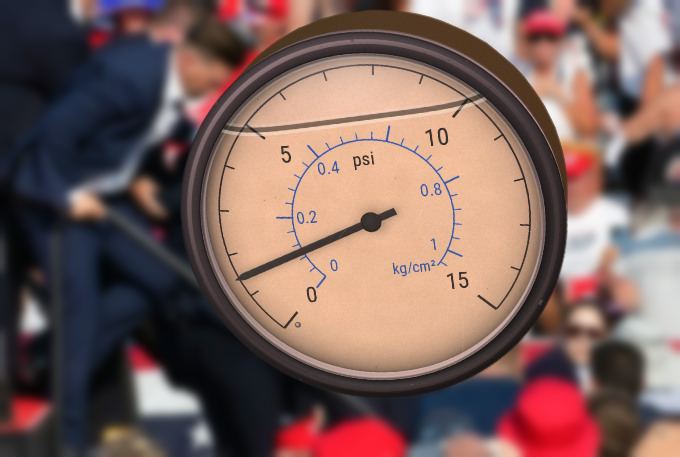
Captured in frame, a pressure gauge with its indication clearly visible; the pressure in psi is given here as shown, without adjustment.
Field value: 1.5 psi
